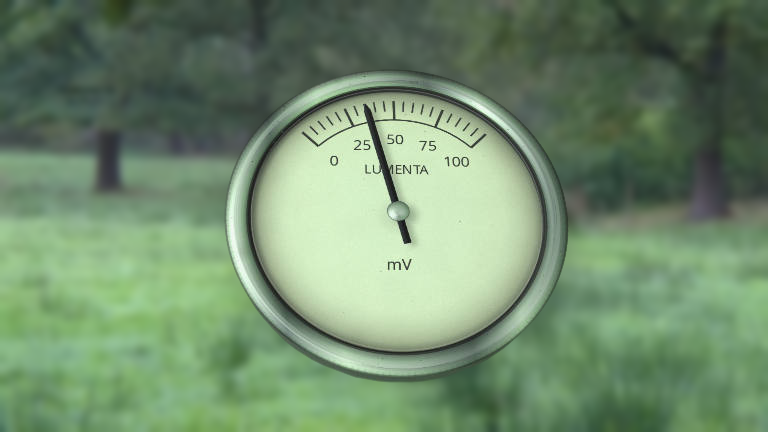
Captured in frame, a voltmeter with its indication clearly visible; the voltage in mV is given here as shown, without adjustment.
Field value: 35 mV
